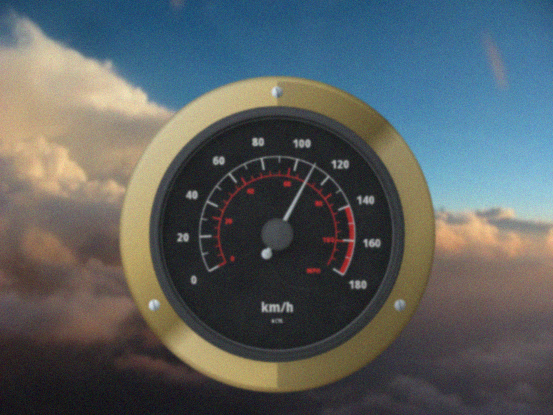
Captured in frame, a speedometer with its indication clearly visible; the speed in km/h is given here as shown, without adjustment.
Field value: 110 km/h
